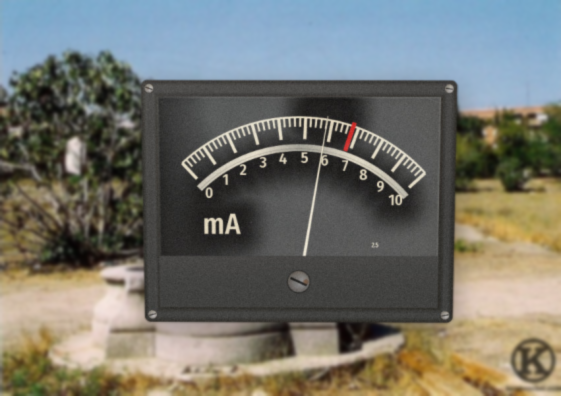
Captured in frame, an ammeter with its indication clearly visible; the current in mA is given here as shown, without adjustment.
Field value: 5.8 mA
